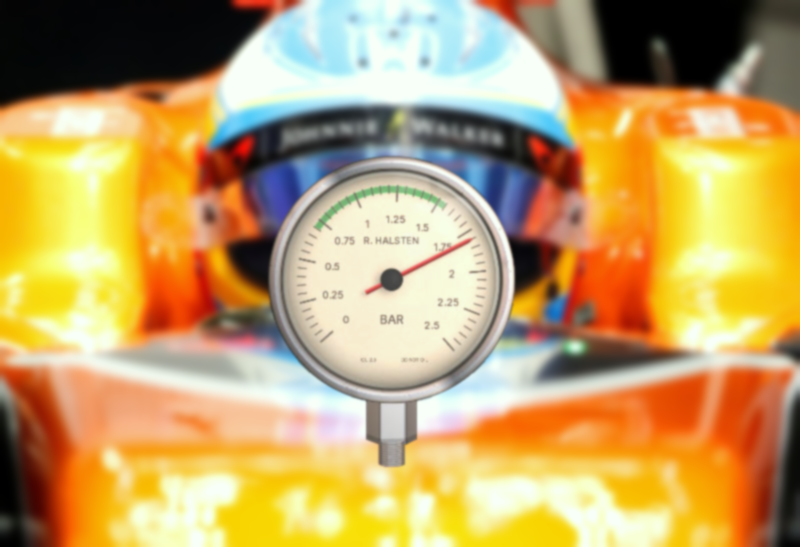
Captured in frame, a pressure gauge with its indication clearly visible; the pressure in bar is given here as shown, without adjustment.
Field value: 1.8 bar
